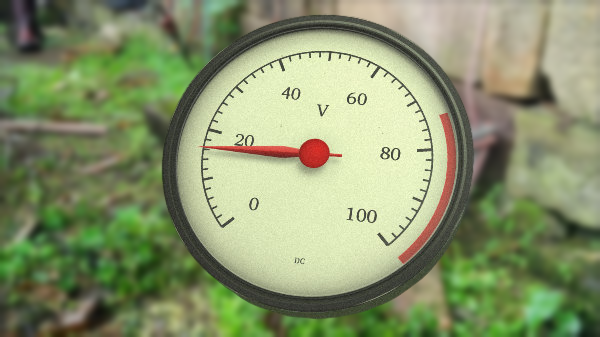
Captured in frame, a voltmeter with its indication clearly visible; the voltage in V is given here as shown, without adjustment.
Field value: 16 V
